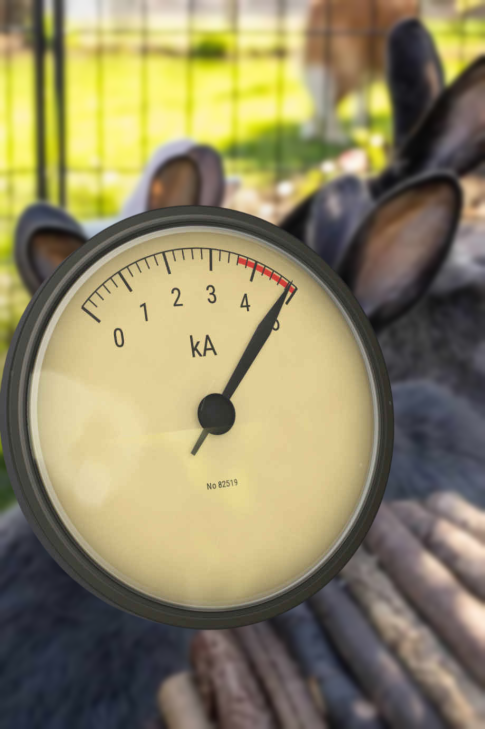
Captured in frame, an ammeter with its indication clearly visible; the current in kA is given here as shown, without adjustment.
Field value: 4.8 kA
